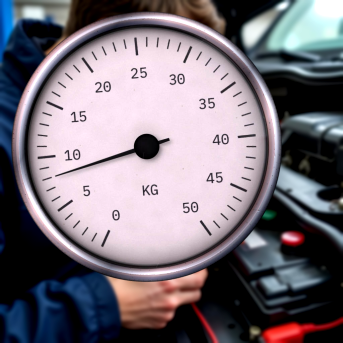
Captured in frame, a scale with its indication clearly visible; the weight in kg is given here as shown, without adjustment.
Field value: 8 kg
